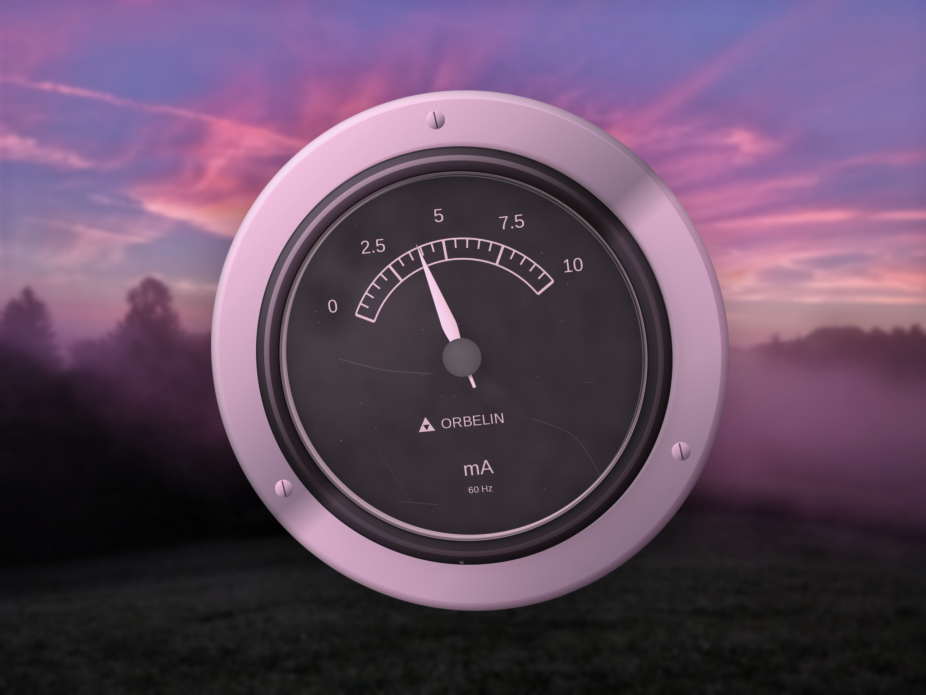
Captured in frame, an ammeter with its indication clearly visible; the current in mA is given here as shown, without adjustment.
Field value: 4 mA
